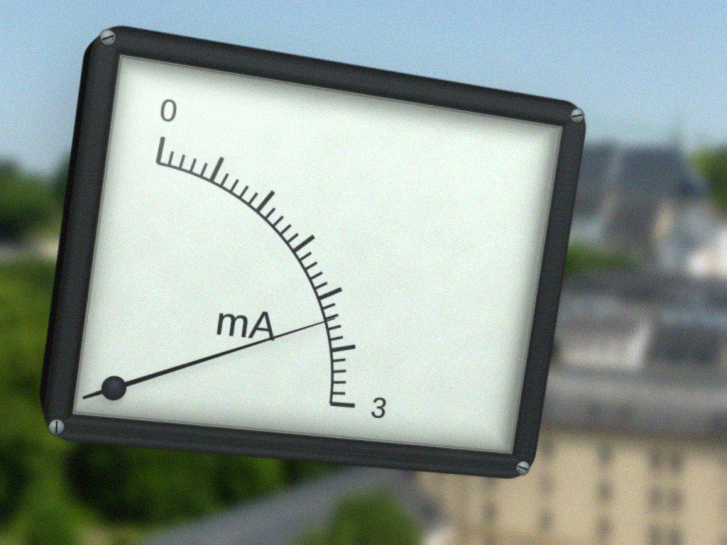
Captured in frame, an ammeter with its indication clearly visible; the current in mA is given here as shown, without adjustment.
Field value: 2.2 mA
